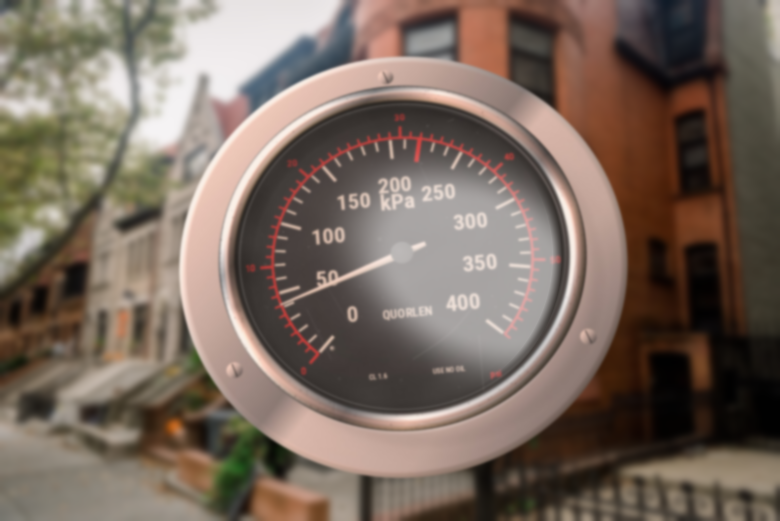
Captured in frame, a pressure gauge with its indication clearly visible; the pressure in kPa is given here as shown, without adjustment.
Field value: 40 kPa
